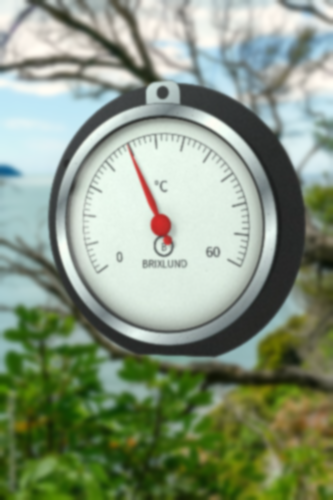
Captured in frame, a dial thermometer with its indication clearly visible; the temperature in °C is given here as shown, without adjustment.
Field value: 25 °C
